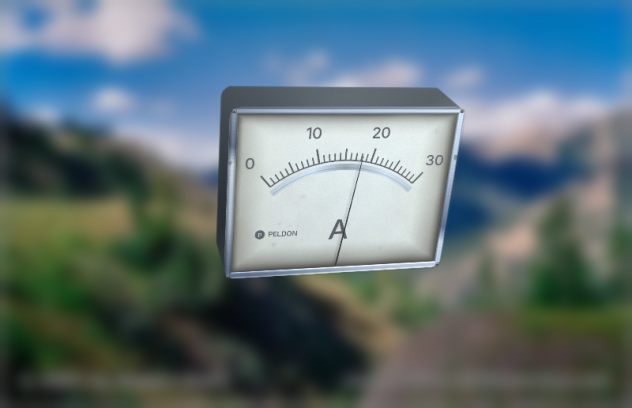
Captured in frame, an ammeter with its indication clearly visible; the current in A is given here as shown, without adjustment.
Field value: 18 A
